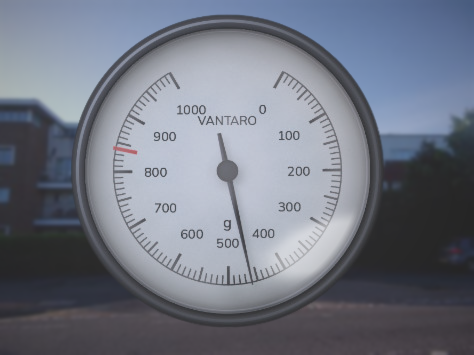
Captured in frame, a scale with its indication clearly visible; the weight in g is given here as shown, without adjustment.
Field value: 460 g
